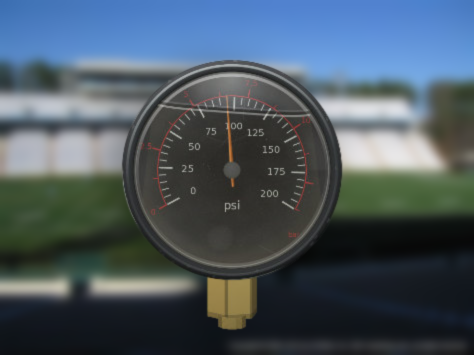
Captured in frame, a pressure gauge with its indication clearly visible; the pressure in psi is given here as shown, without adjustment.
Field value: 95 psi
